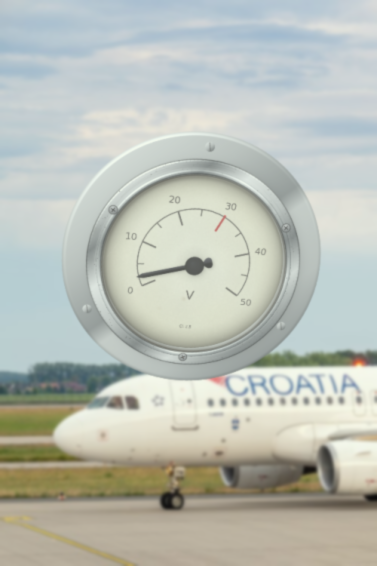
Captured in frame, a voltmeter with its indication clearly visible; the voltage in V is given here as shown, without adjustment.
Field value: 2.5 V
